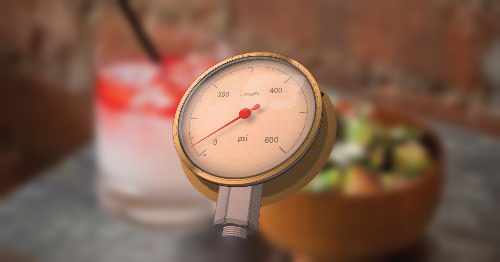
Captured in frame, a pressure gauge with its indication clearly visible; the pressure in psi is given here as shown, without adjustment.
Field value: 25 psi
